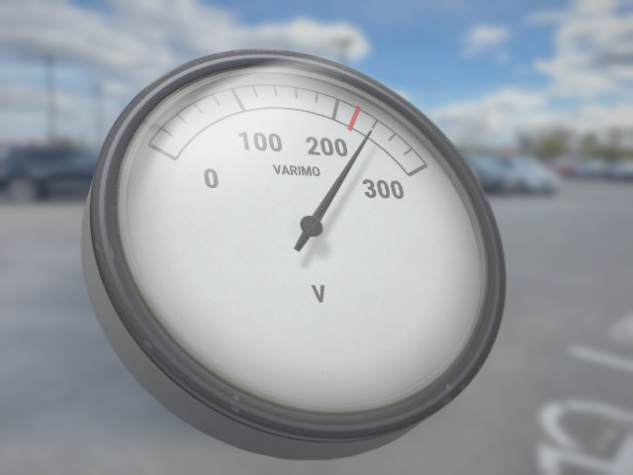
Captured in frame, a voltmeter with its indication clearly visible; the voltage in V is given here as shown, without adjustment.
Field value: 240 V
